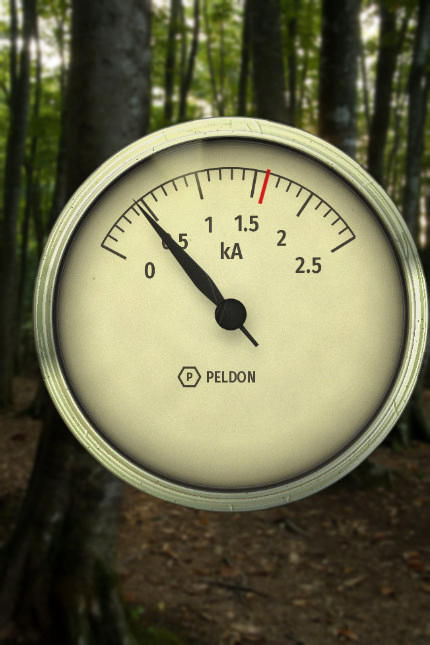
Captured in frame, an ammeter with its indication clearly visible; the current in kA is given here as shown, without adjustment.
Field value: 0.45 kA
